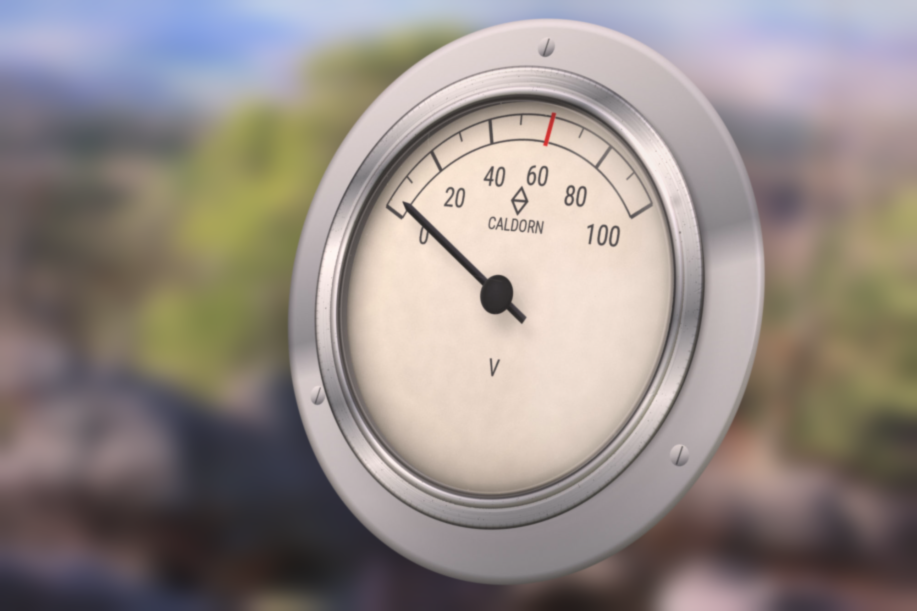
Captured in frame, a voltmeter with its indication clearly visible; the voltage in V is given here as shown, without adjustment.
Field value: 5 V
